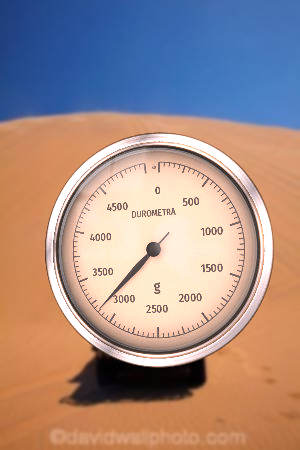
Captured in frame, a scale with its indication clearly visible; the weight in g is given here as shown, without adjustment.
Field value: 3150 g
